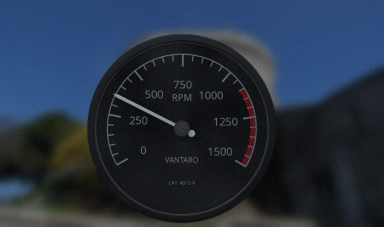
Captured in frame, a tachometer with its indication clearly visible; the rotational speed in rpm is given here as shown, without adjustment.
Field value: 350 rpm
